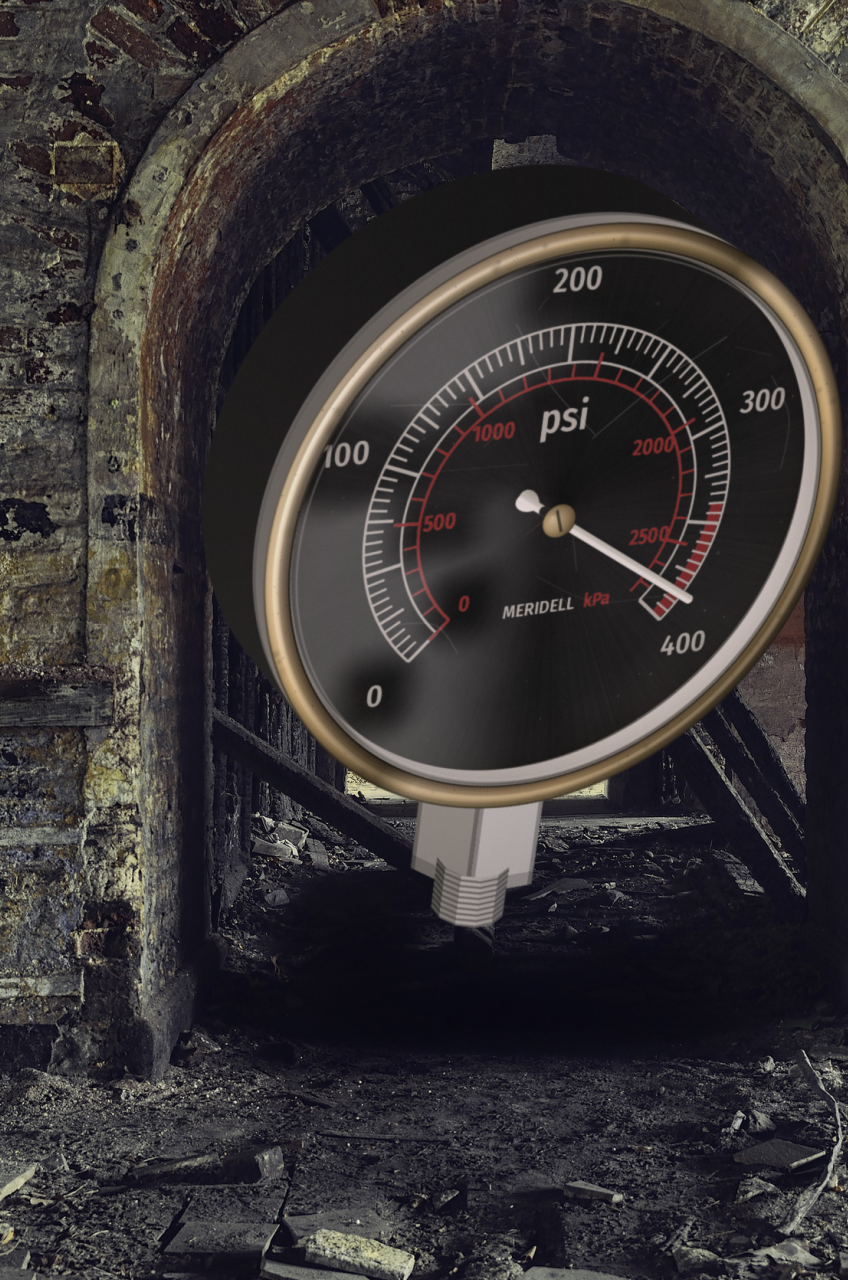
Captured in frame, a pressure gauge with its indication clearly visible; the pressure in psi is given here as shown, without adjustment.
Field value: 385 psi
